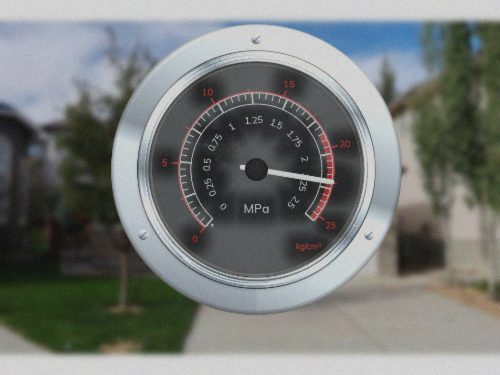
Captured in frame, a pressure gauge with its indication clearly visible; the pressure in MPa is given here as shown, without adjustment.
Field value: 2.2 MPa
